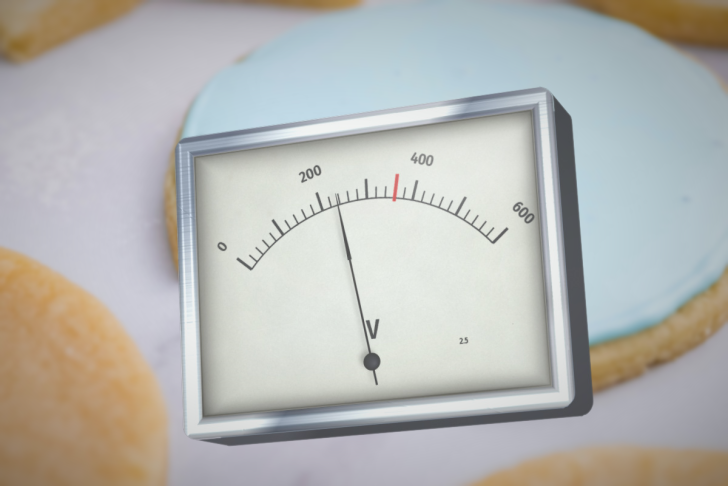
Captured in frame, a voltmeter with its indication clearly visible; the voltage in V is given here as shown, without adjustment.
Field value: 240 V
